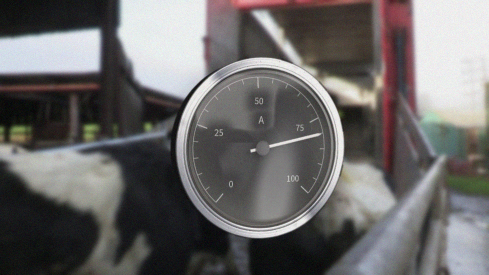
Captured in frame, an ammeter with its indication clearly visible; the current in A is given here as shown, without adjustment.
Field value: 80 A
